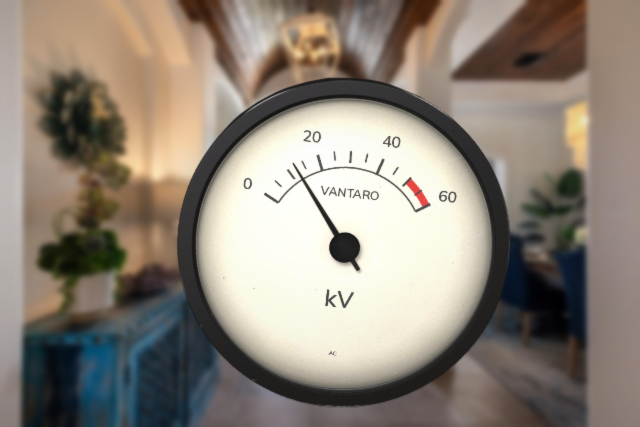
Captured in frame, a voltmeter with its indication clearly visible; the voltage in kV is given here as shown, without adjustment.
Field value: 12.5 kV
